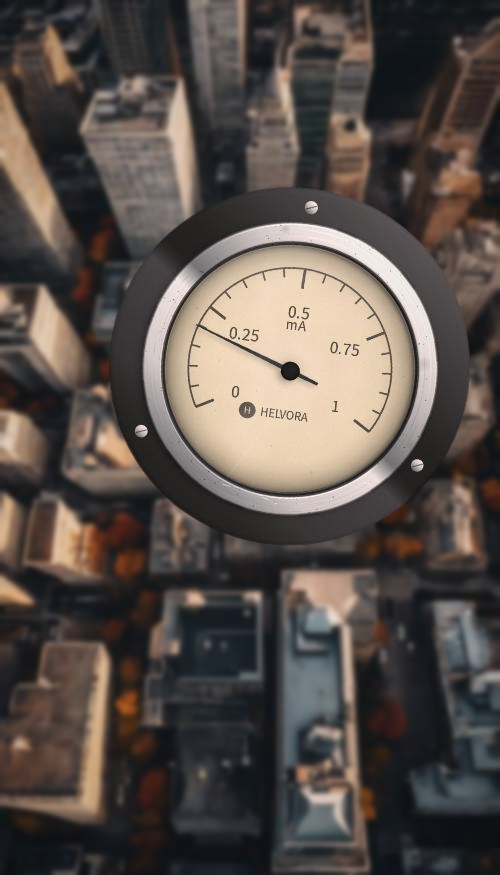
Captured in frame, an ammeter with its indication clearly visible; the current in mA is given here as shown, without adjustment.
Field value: 0.2 mA
